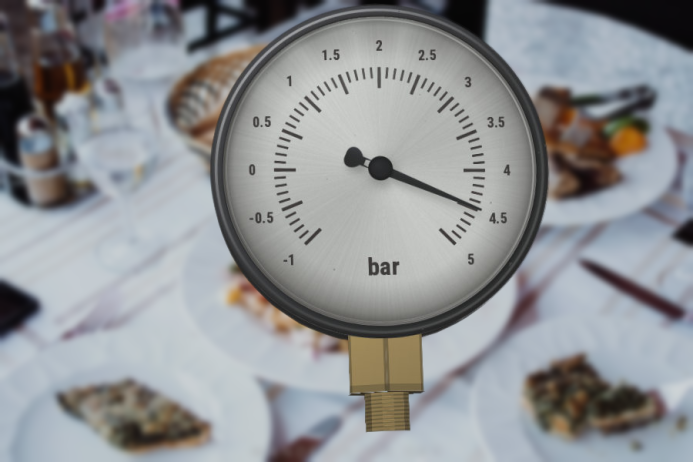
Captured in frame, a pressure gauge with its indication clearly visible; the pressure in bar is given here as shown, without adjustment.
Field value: 4.5 bar
